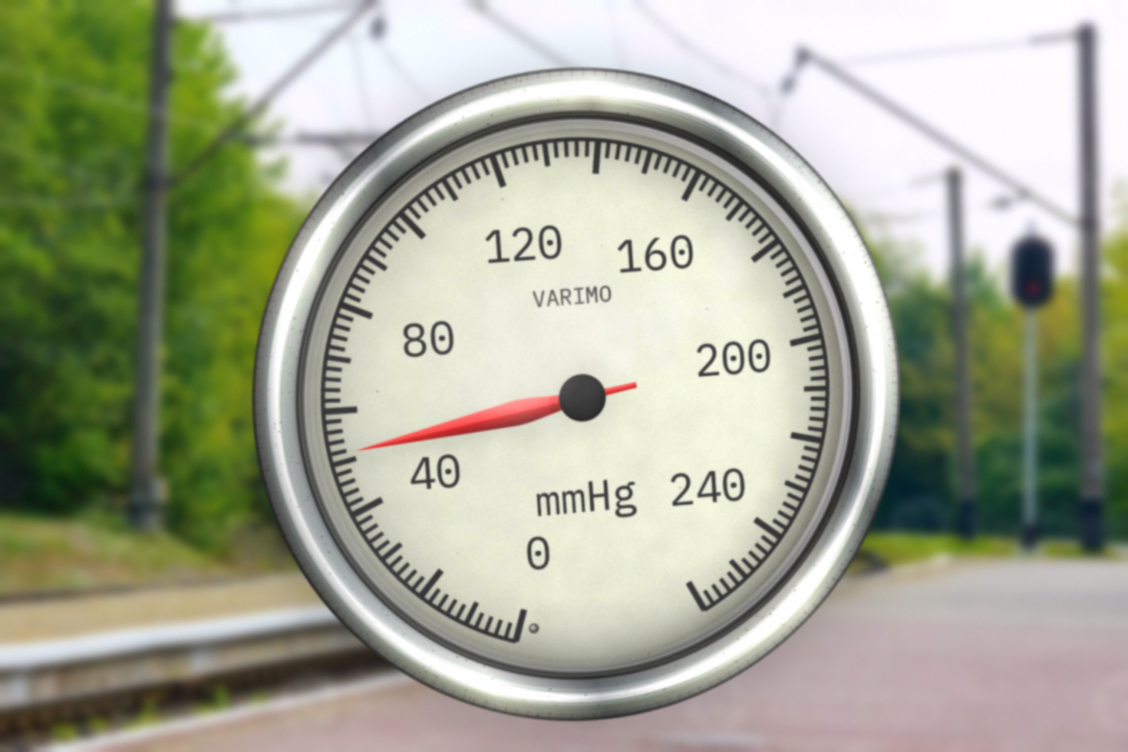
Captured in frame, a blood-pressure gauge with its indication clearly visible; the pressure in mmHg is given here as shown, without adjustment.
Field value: 52 mmHg
